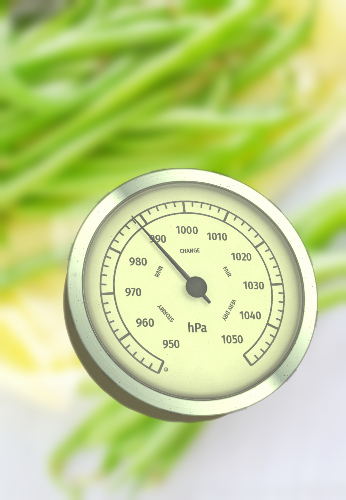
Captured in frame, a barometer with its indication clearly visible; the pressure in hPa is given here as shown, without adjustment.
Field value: 988 hPa
